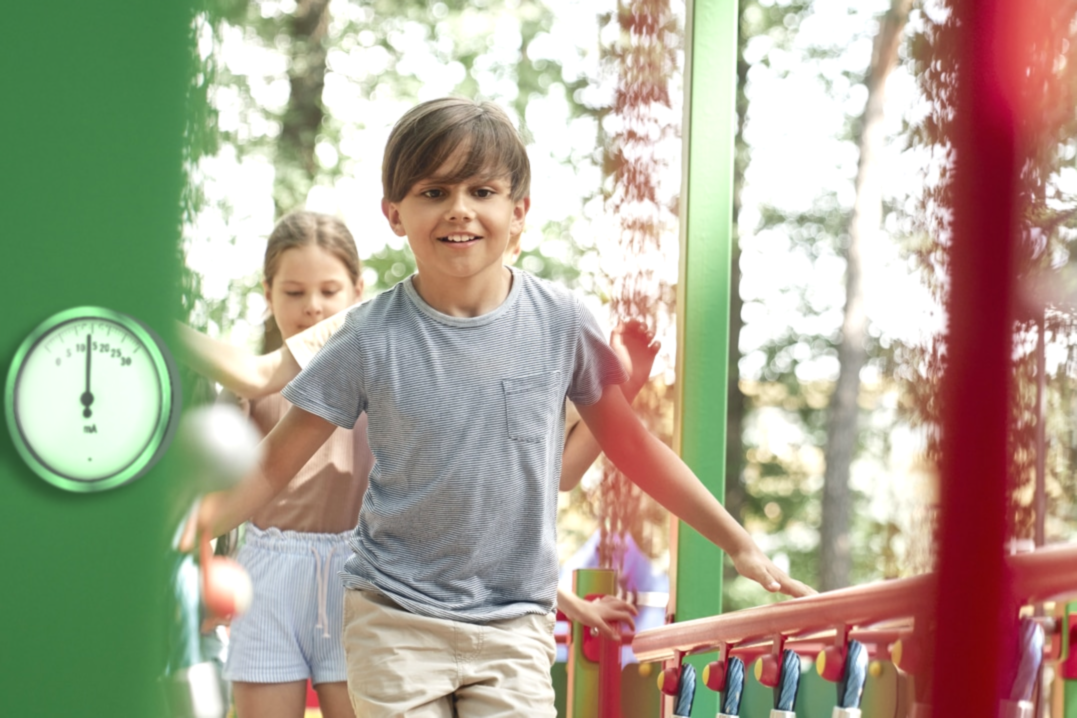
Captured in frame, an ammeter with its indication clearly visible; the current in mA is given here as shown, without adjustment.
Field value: 15 mA
